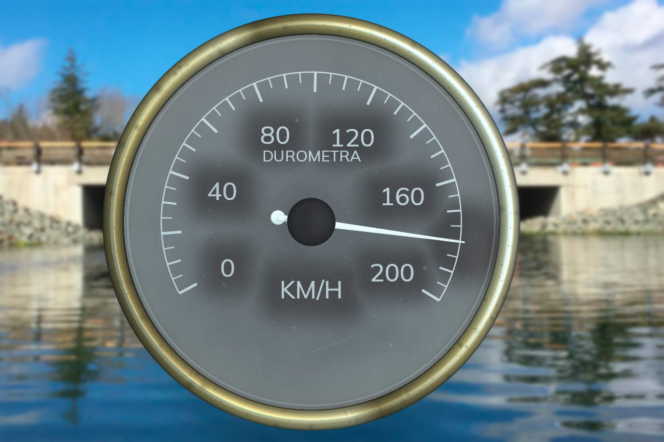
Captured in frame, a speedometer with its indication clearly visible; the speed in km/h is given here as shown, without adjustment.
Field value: 180 km/h
